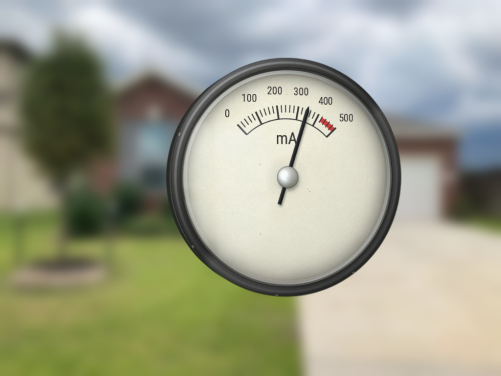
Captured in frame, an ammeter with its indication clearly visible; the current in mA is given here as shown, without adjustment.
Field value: 340 mA
